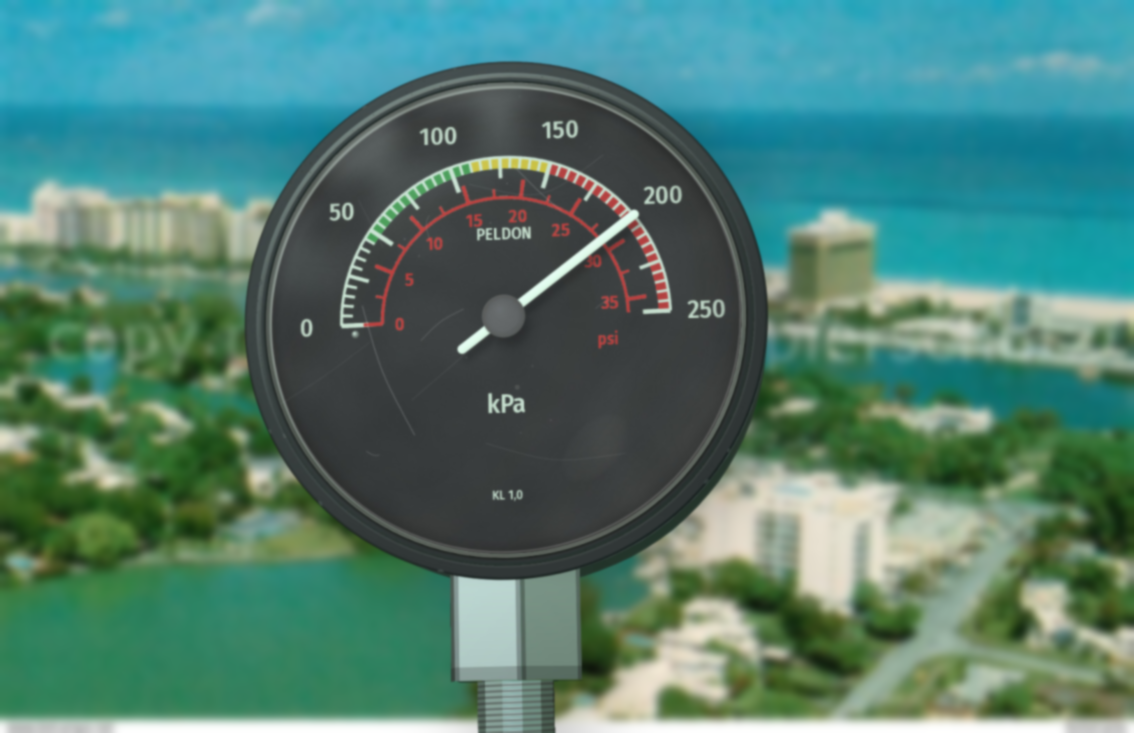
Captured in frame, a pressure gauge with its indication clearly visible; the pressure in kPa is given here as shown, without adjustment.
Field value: 200 kPa
